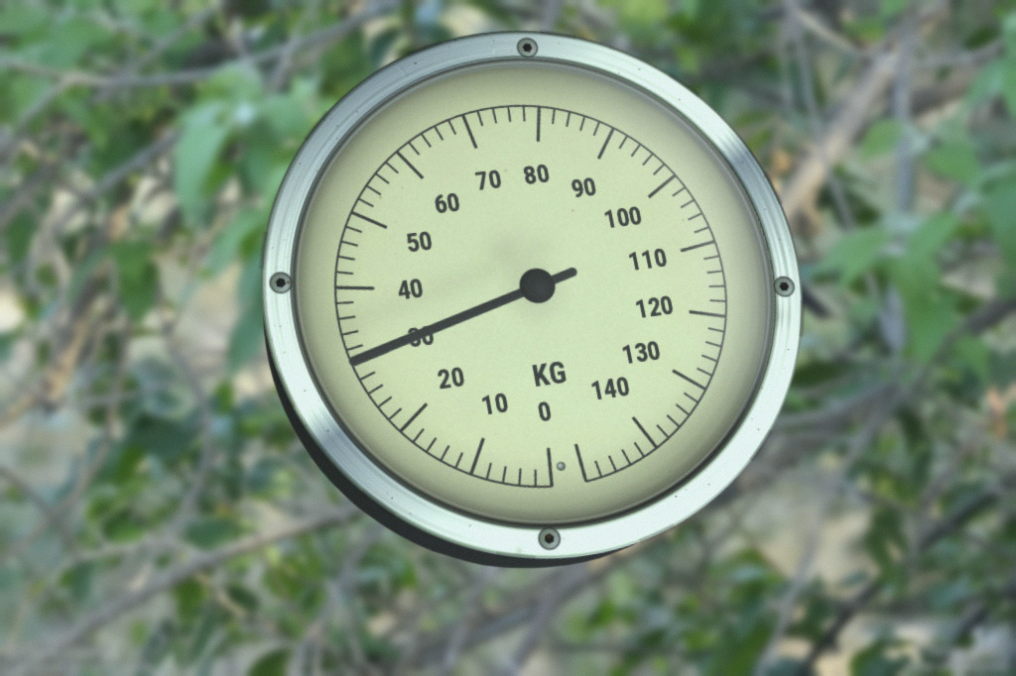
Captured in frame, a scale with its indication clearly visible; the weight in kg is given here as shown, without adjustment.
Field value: 30 kg
